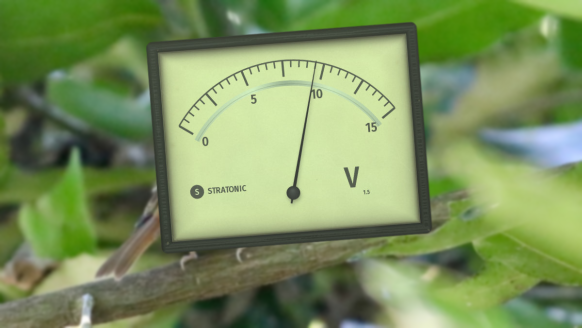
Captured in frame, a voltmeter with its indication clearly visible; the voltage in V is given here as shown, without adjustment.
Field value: 9.5 V
